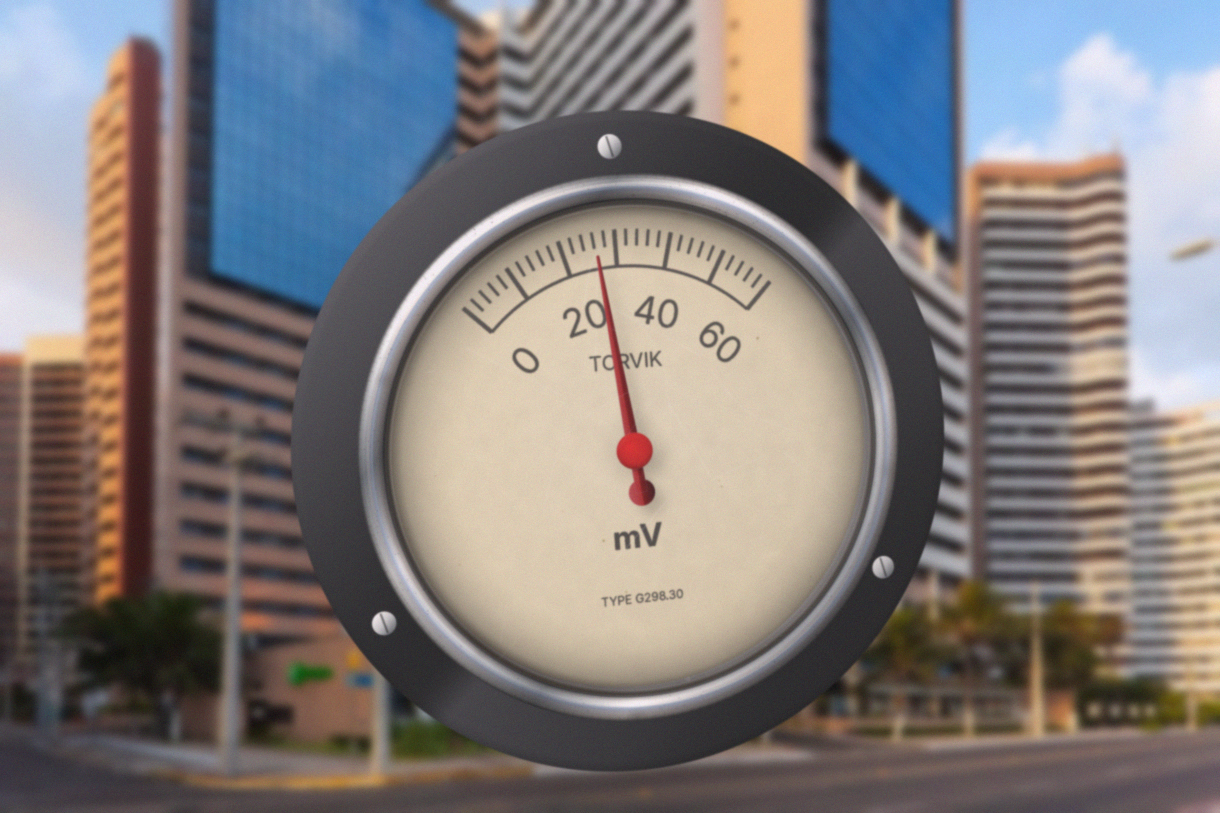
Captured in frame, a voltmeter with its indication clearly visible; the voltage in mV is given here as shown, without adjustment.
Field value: 26 mV
